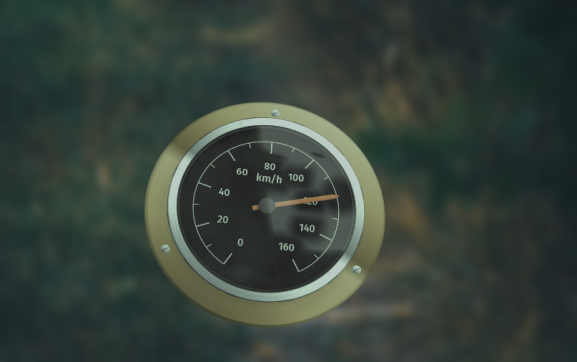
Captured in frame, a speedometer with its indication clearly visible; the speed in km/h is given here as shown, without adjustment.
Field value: 120 km/h
